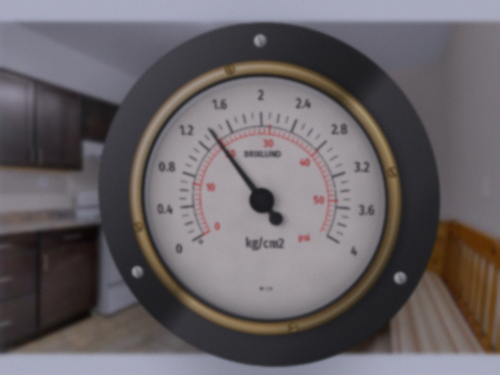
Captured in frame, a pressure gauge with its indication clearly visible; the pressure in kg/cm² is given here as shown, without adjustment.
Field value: 1.4 kg/cm²
